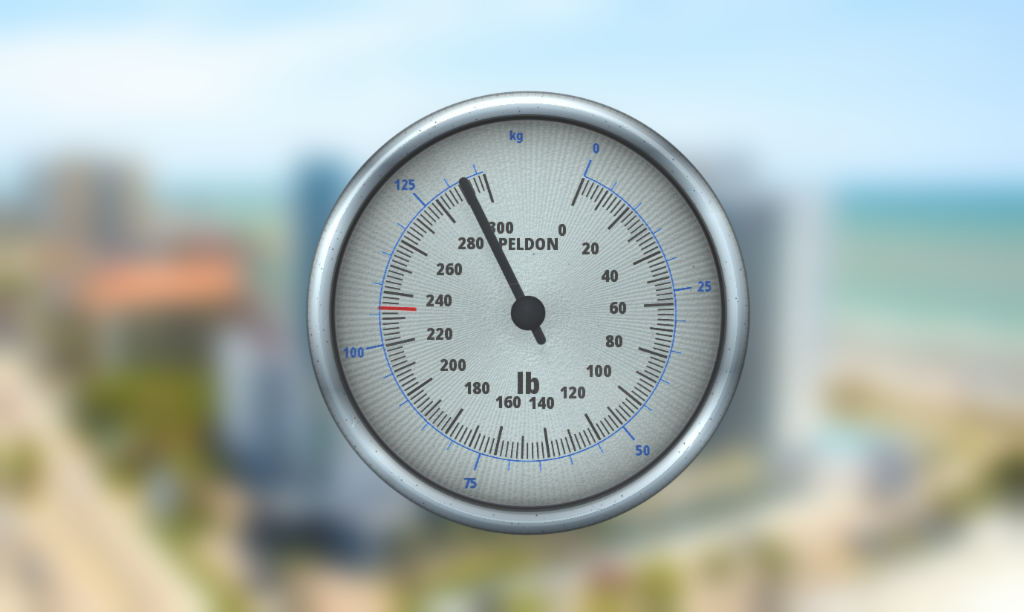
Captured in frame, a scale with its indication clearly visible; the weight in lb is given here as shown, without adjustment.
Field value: 292 lb
